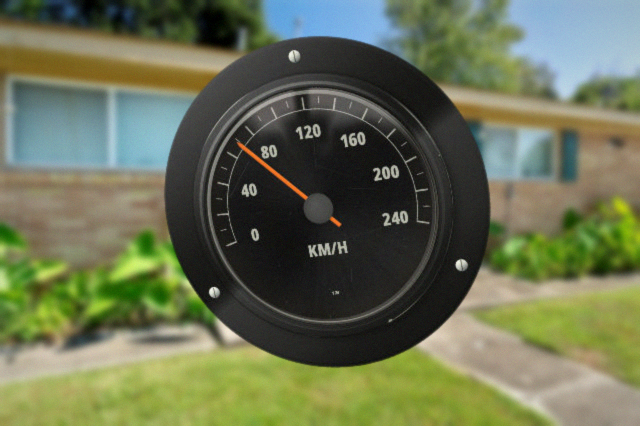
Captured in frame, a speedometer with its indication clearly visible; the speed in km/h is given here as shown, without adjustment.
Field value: 70 km/h
